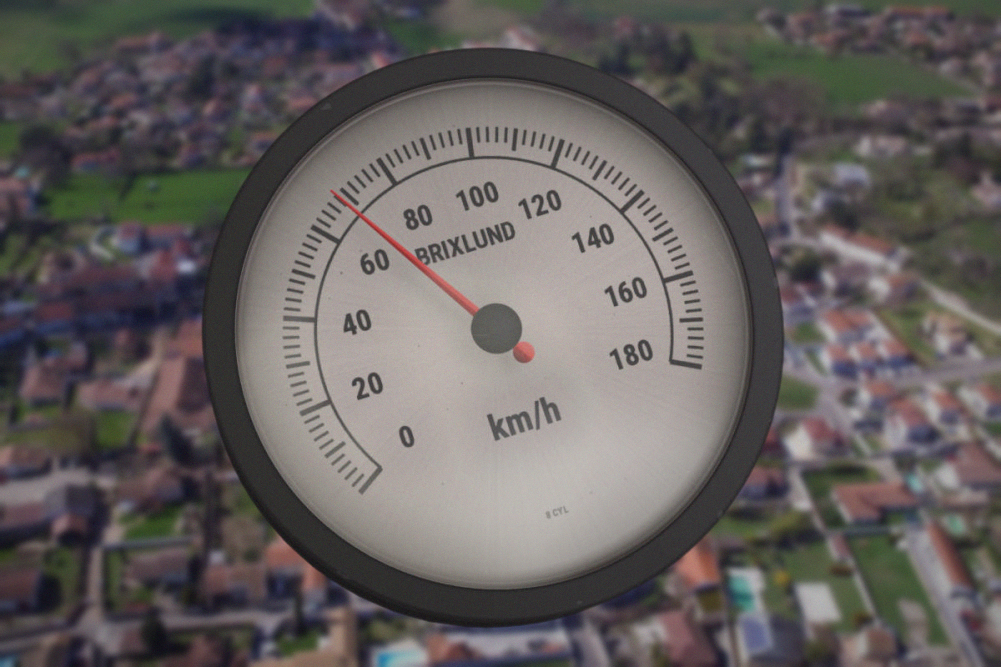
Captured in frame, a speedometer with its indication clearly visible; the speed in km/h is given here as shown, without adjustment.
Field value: 68 km/h
